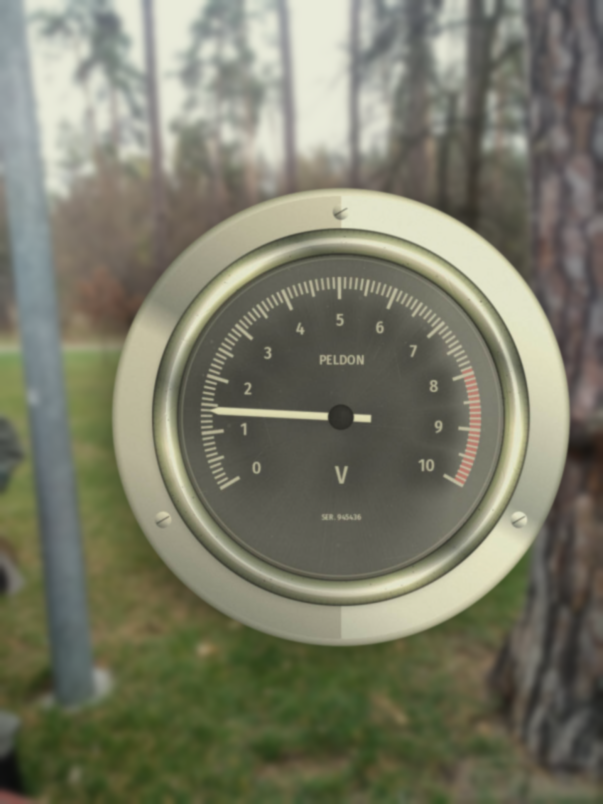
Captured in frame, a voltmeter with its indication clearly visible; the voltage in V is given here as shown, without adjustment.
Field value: 1.4 V
